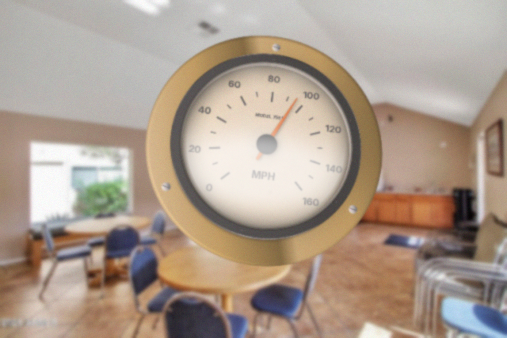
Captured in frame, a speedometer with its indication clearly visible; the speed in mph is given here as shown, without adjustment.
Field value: 95 mph
